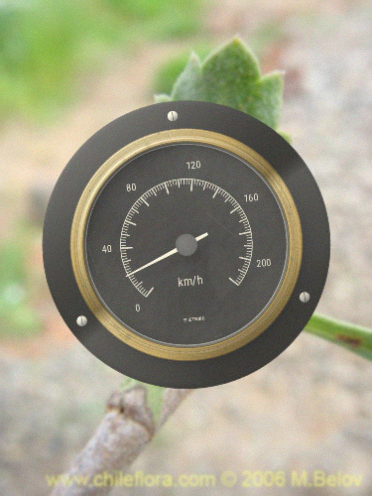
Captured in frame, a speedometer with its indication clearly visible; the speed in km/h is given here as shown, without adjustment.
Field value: 20 km/h
